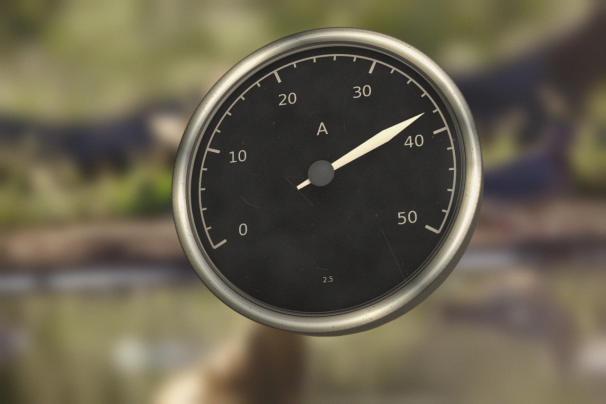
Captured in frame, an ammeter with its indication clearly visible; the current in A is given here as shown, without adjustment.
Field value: 38 A
